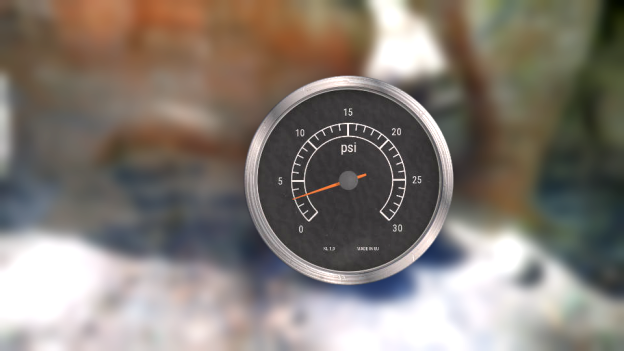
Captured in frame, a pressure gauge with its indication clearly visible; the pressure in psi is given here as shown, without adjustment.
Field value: 3 psi
